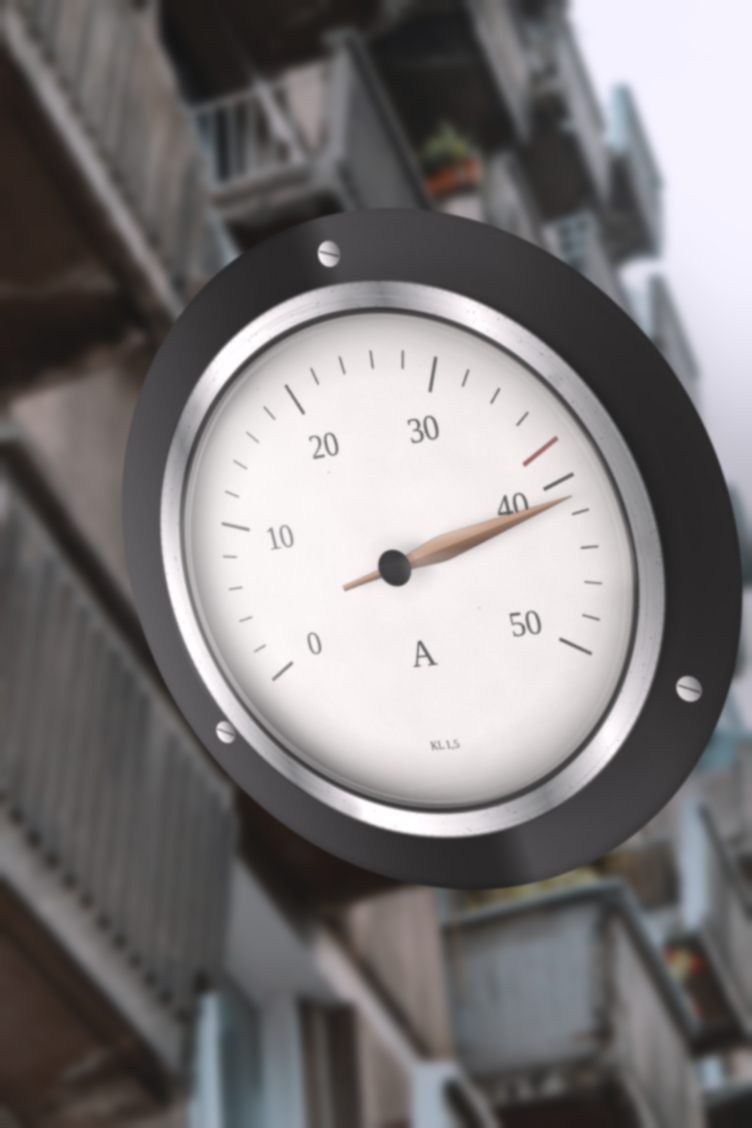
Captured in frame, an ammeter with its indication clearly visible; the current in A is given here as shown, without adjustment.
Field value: 41 A
